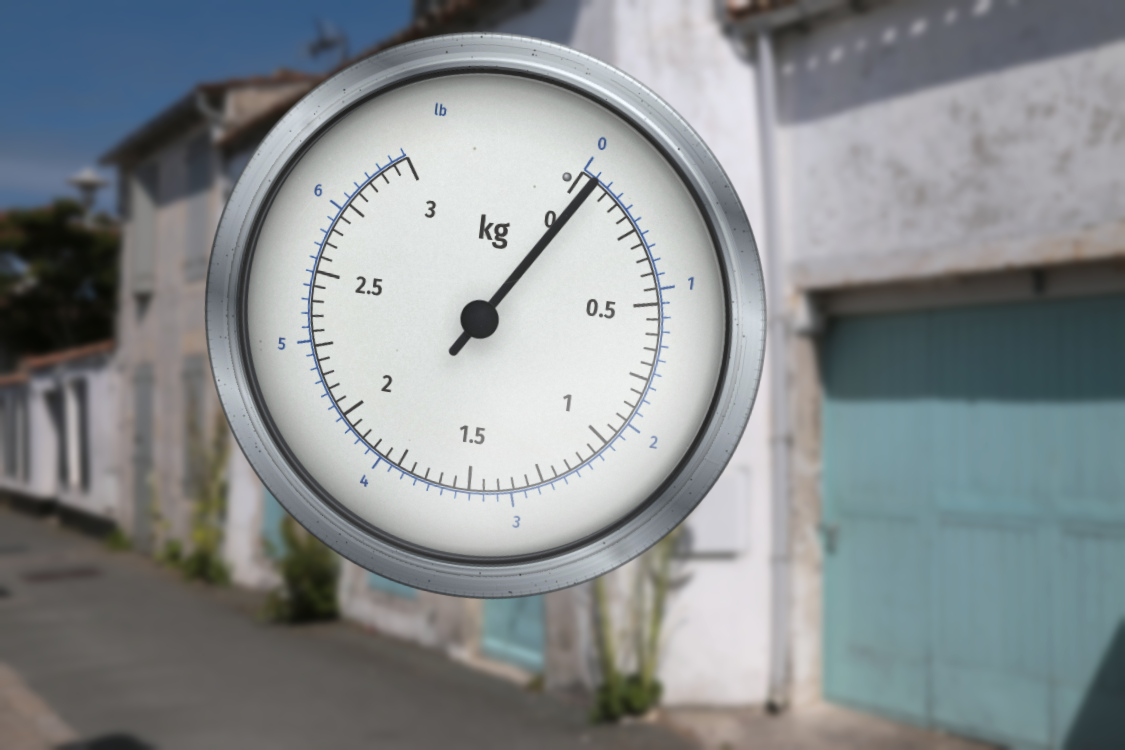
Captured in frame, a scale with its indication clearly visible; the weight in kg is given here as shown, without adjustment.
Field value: 0.05 kg
